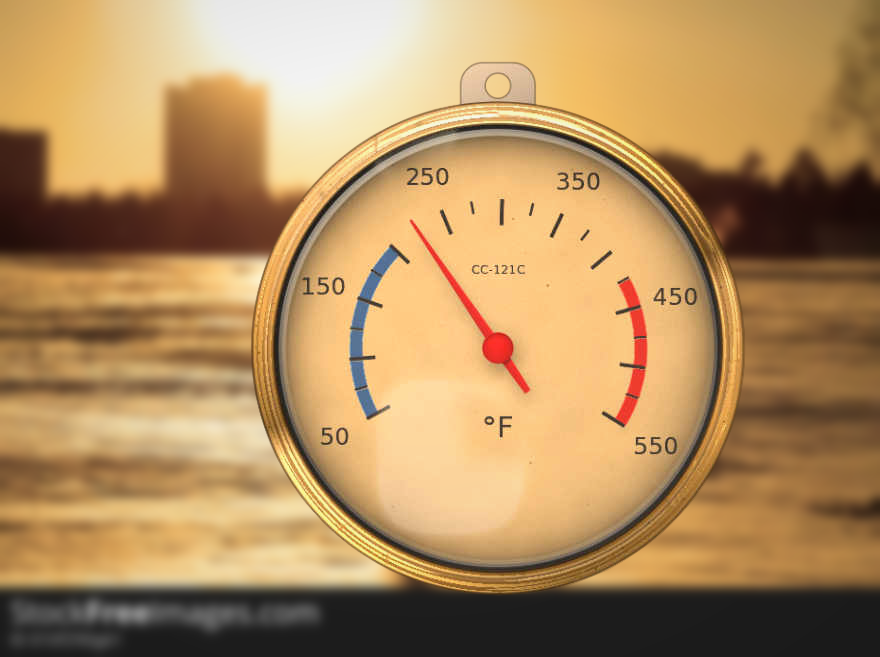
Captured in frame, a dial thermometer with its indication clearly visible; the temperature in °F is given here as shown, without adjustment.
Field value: 225 °F
